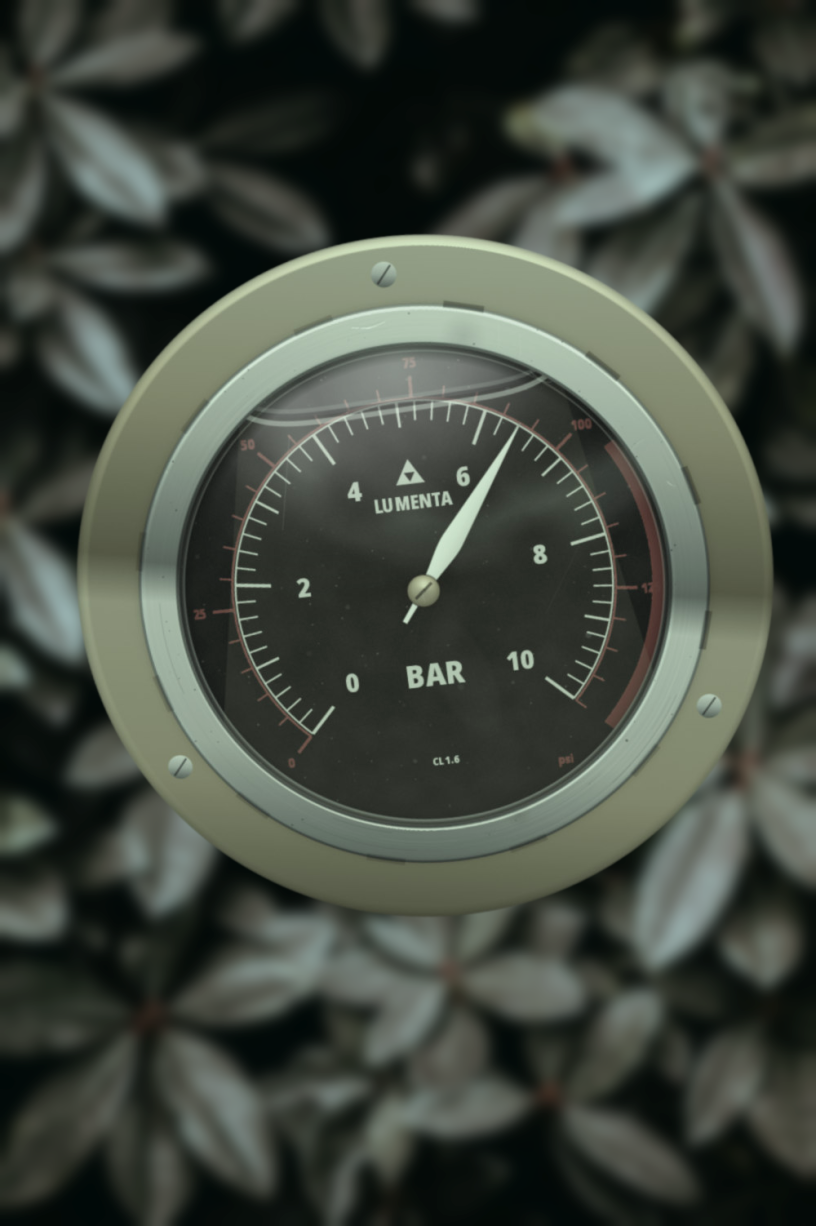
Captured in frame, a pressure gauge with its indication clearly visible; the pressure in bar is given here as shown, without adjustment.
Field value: 6.4 bar
